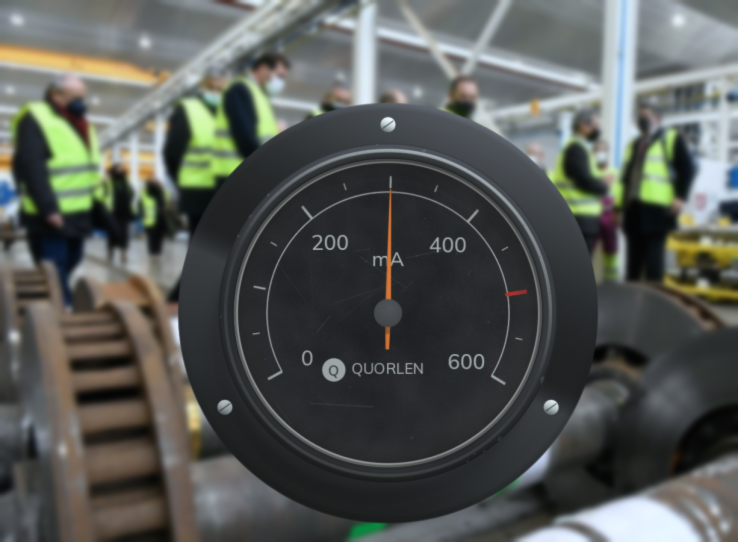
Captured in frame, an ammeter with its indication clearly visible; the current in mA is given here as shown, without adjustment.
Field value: 300 mA
